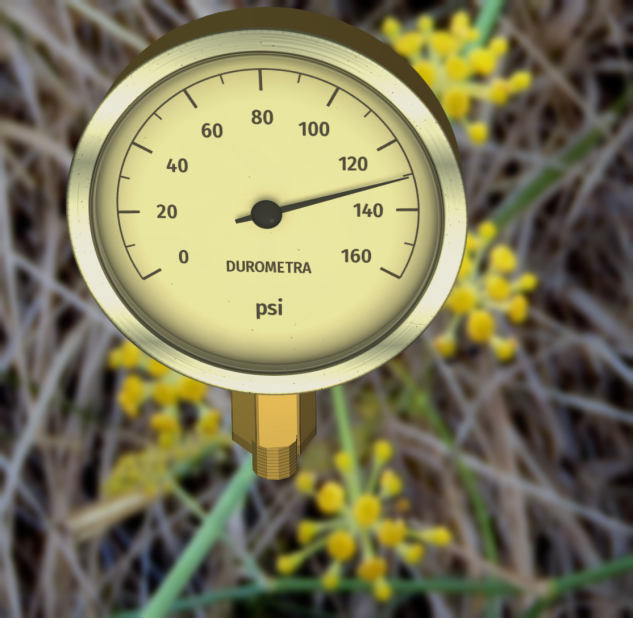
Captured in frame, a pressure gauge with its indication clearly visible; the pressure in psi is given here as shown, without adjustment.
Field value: 130 psi
